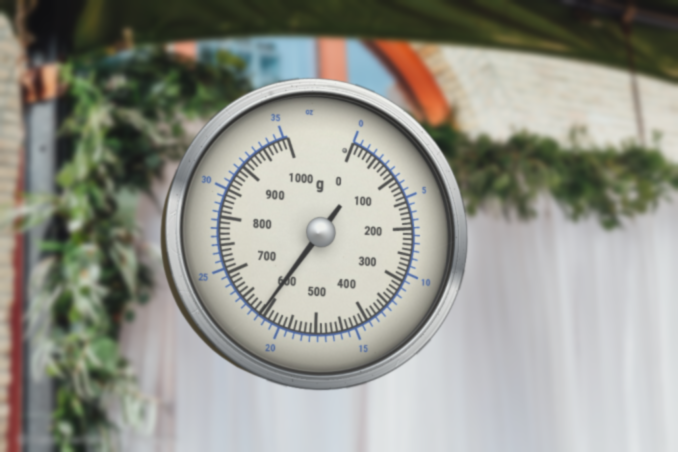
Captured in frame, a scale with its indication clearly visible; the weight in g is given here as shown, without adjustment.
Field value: 610 g
